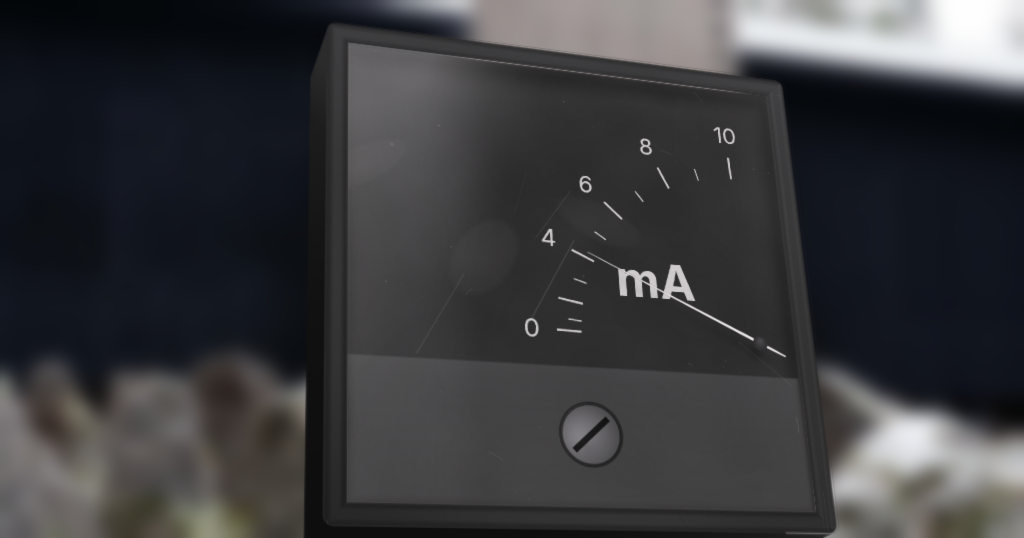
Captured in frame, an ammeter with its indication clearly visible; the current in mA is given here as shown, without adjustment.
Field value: 4 mA
